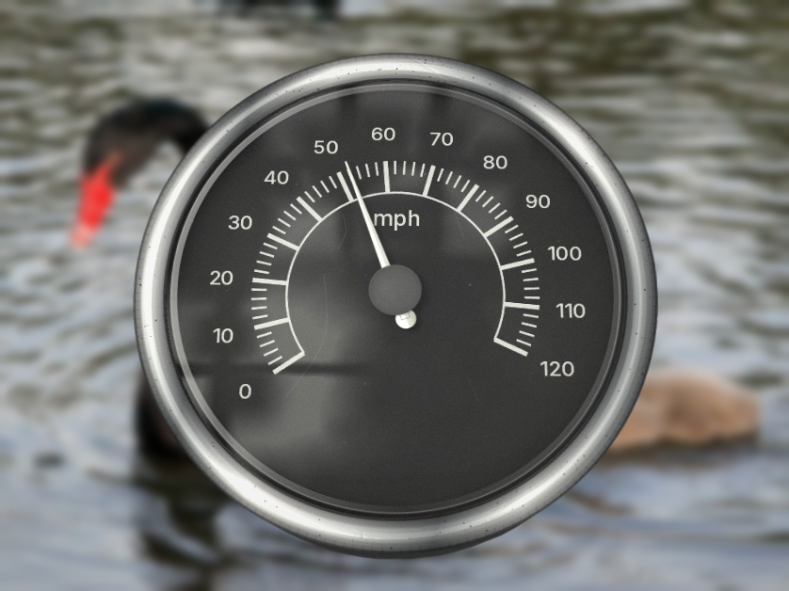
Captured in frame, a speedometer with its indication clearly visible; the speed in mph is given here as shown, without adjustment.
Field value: 52 mph
